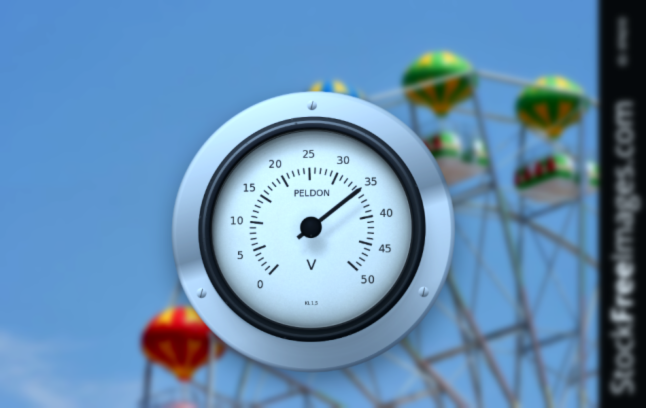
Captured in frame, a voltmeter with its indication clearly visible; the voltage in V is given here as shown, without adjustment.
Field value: 35 V
